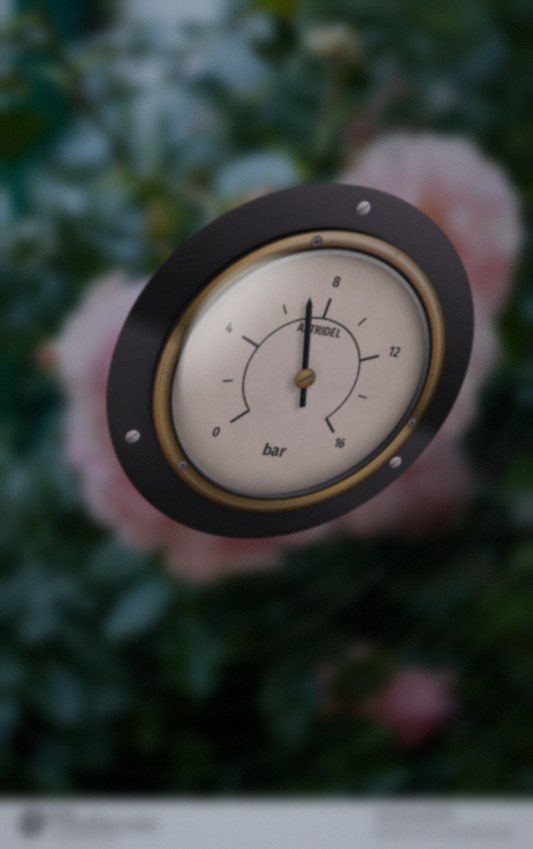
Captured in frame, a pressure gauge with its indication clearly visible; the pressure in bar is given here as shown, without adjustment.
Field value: 7 bar
